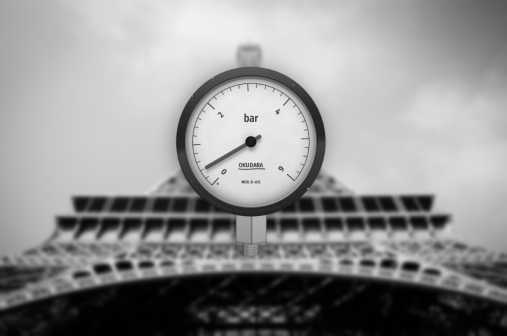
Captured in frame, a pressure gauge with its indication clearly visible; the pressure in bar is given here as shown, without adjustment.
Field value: 0.4 bar
